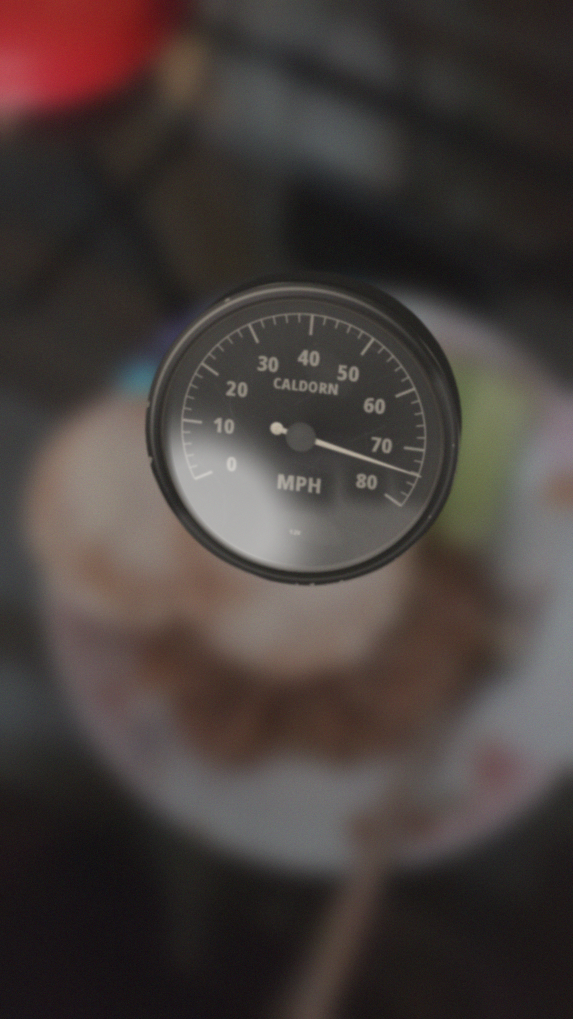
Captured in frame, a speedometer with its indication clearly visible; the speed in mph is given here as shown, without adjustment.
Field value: 74 mph
